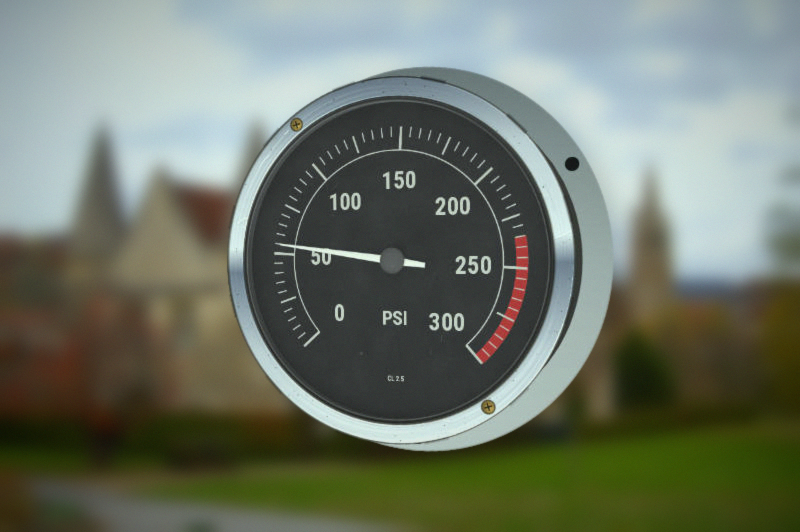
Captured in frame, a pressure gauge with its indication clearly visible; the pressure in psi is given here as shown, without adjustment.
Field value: 55 psi
